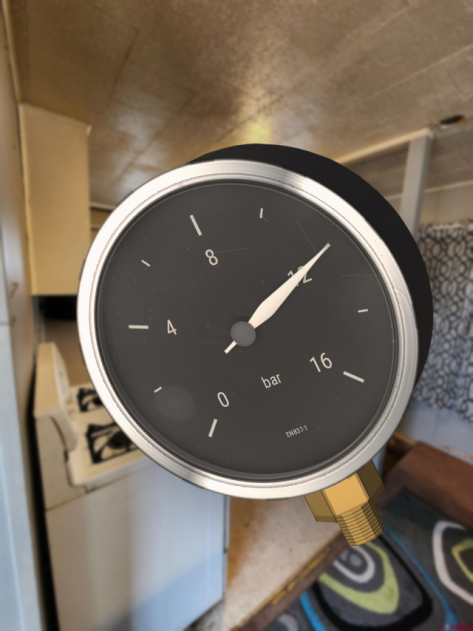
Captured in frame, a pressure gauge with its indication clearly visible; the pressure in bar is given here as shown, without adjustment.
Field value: 12 bar
